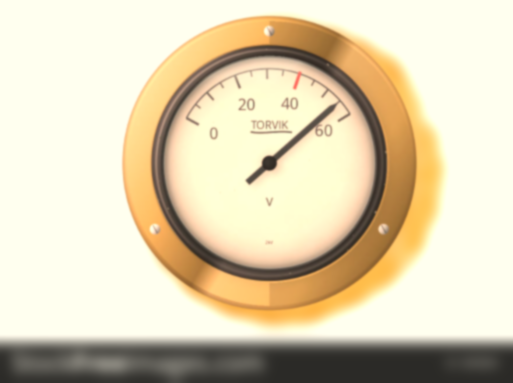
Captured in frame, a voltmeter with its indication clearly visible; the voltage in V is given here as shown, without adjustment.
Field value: 55 V
